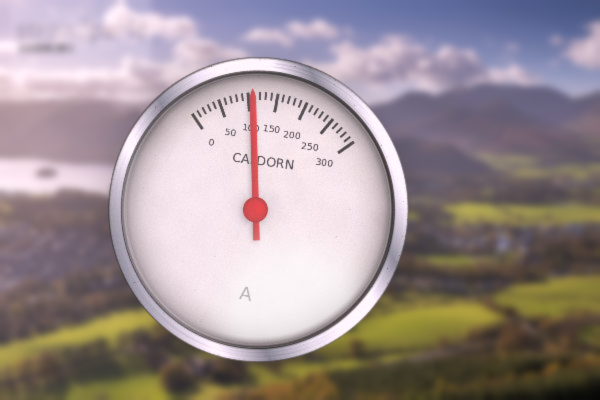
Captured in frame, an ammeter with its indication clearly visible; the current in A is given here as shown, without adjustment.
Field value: 110 A
